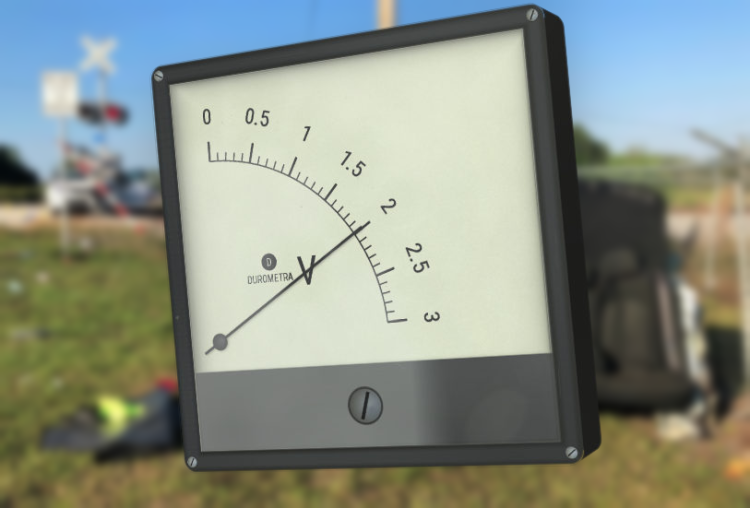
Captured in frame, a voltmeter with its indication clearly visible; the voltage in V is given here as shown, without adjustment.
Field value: 2 V
